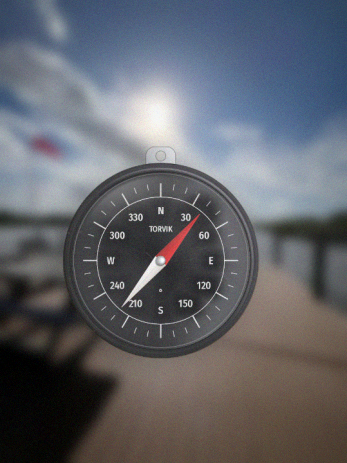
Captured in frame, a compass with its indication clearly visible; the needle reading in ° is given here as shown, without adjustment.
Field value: 40 °
